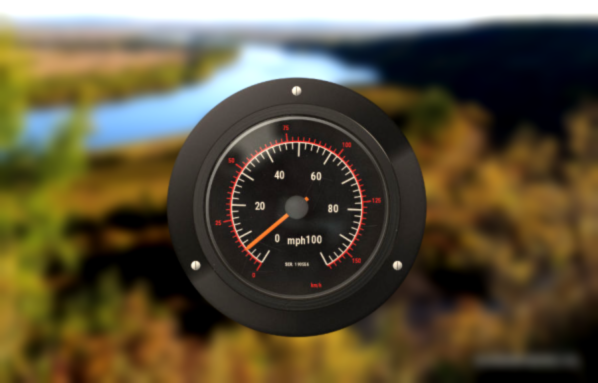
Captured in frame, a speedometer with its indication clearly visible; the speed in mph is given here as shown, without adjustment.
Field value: 6 mph
